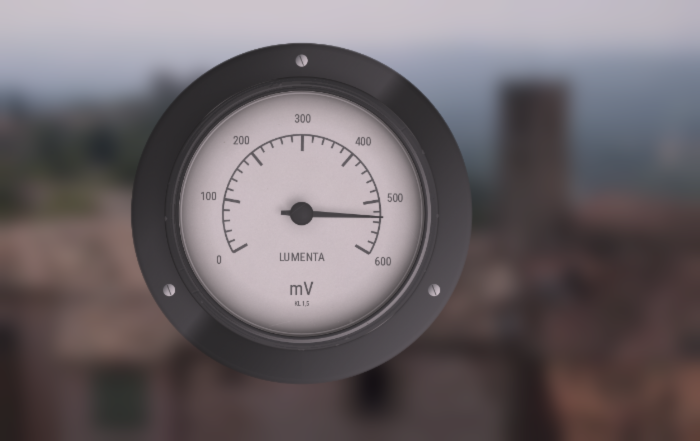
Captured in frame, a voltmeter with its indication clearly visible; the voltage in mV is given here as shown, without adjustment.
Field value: 530 mV
